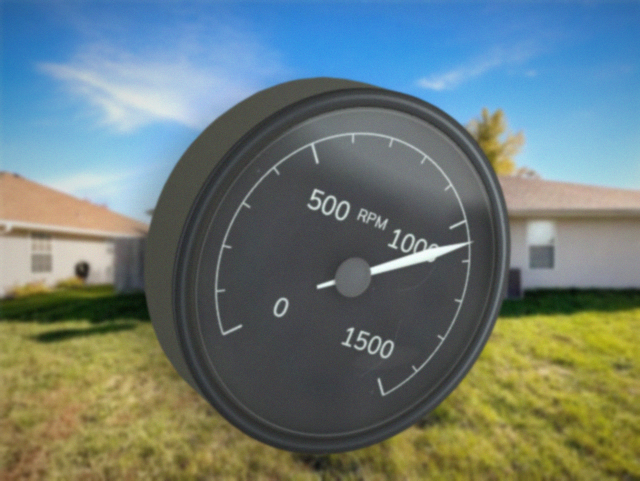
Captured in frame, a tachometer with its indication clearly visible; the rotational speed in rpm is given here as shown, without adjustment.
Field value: 1050 rpm
